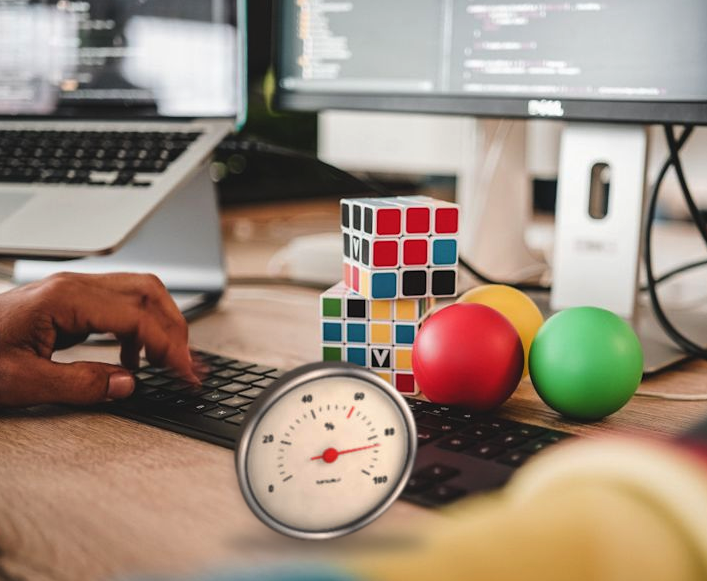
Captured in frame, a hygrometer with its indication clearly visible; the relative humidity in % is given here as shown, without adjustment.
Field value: 84 %
